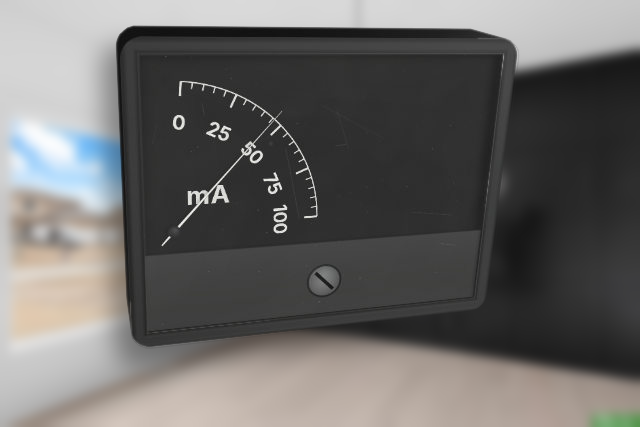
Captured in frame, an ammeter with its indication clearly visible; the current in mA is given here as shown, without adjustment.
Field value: 45 mA
